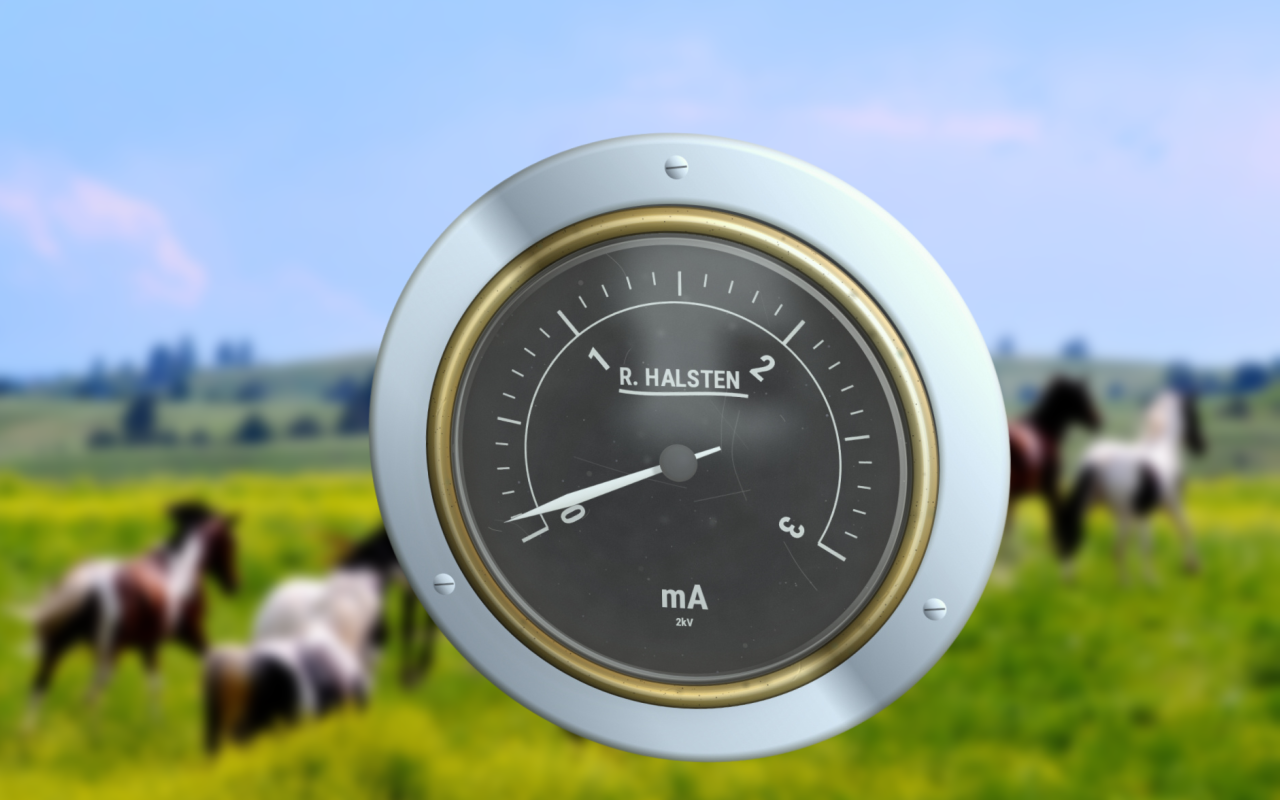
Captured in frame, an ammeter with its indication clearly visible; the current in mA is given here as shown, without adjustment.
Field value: 0.1 mA
